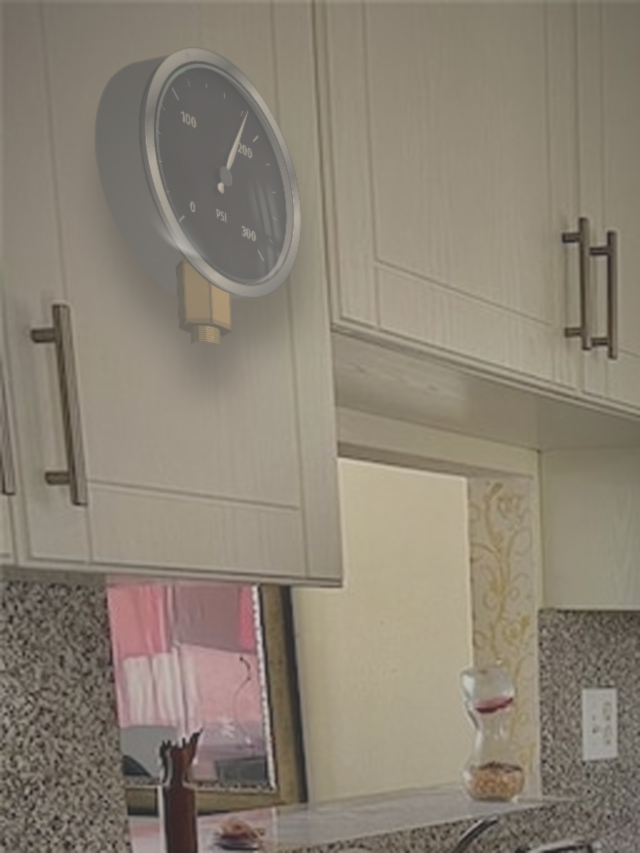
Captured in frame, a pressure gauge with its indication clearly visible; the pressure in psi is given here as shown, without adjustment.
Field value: 180 psi
